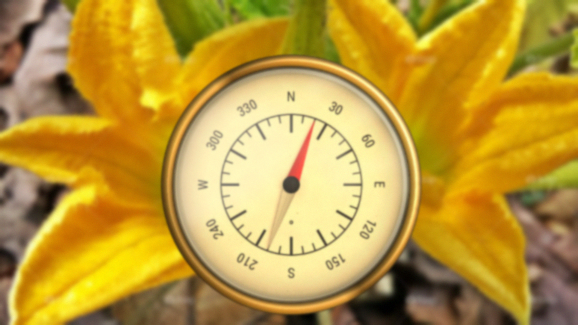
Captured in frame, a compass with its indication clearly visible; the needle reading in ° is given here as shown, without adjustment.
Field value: 20 °
